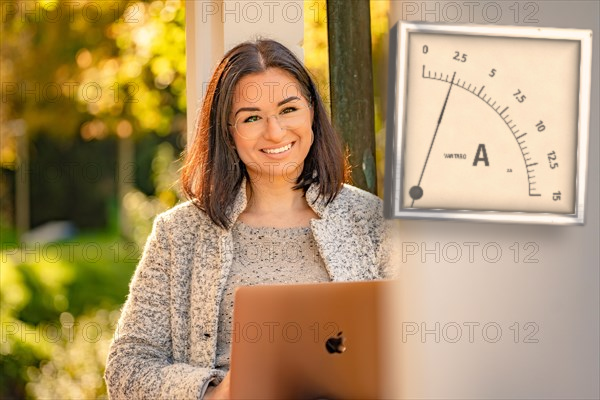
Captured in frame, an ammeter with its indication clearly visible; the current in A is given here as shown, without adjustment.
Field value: 2.5 A
